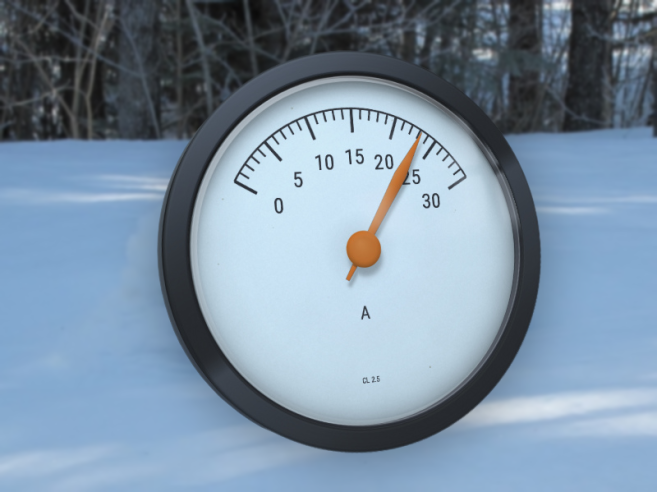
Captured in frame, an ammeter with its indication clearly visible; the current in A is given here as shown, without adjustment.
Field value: 23 A
